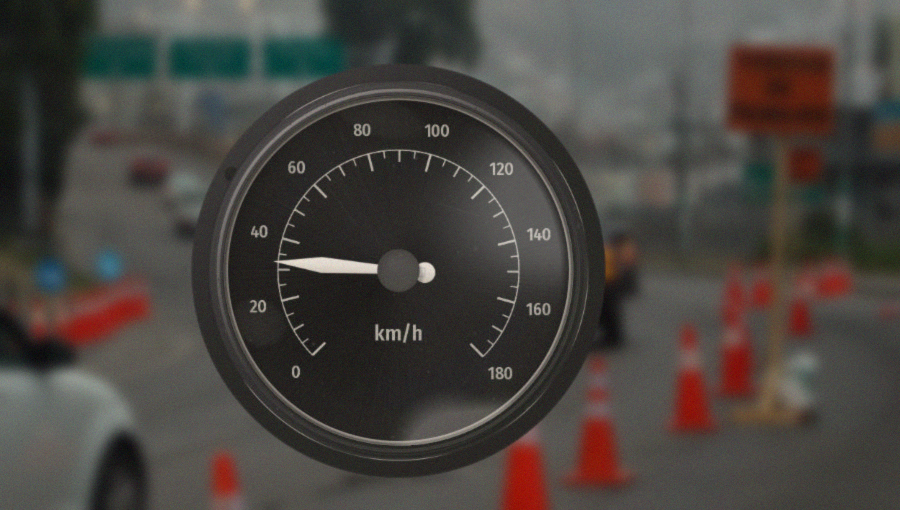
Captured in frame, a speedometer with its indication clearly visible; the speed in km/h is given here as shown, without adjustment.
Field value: 32.5 km/h
